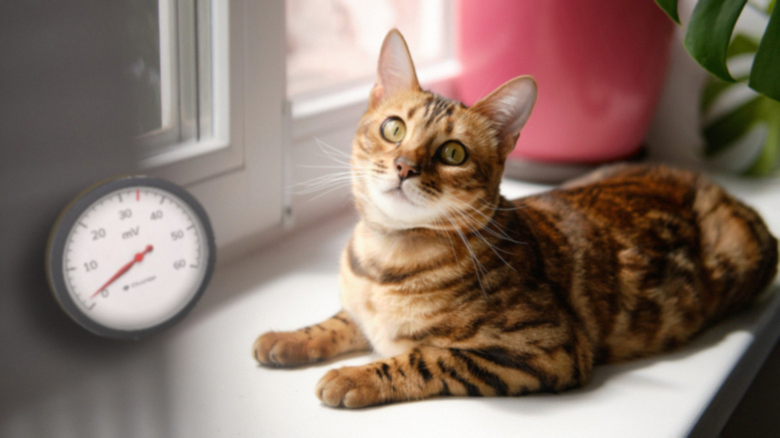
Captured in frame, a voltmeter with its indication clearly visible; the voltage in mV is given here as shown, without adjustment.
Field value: 2 mV
